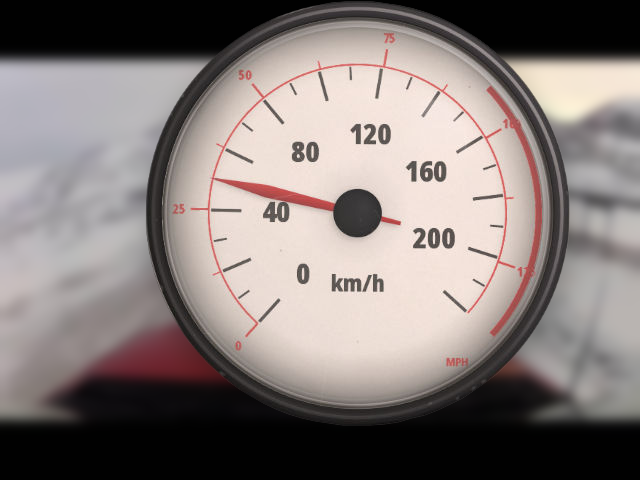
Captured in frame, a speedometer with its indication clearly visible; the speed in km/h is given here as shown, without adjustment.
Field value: 50 km/h
